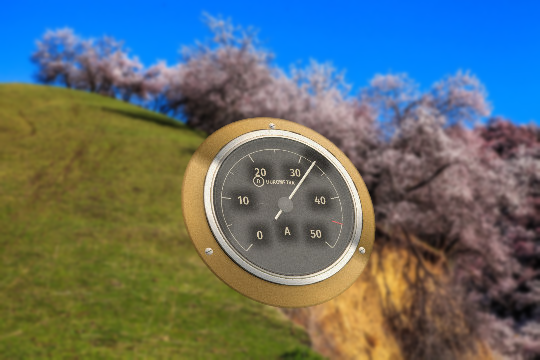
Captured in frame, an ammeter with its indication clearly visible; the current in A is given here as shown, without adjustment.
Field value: 32.5 A
